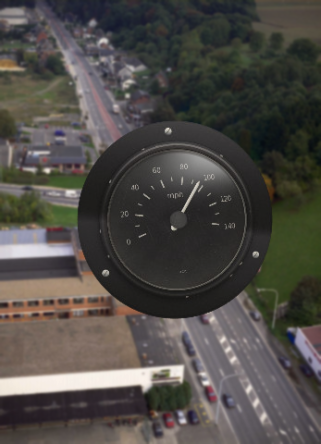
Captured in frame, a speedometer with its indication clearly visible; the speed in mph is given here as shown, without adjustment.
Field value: 95 mph
